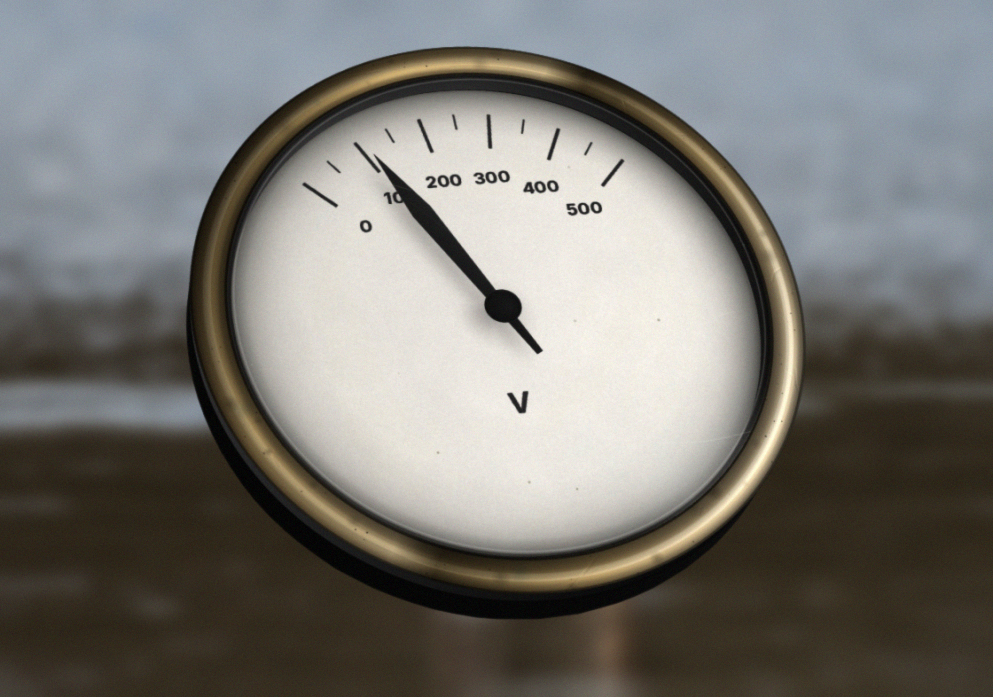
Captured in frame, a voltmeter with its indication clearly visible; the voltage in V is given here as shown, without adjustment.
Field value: 100 V
